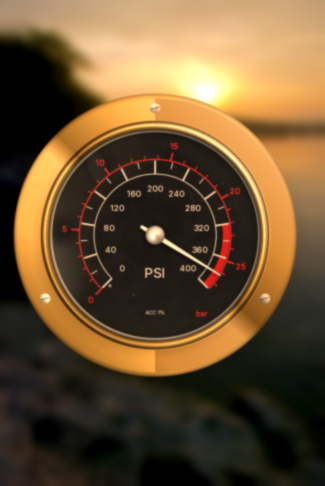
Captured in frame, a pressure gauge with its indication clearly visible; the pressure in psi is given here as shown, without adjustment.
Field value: 380 psi
